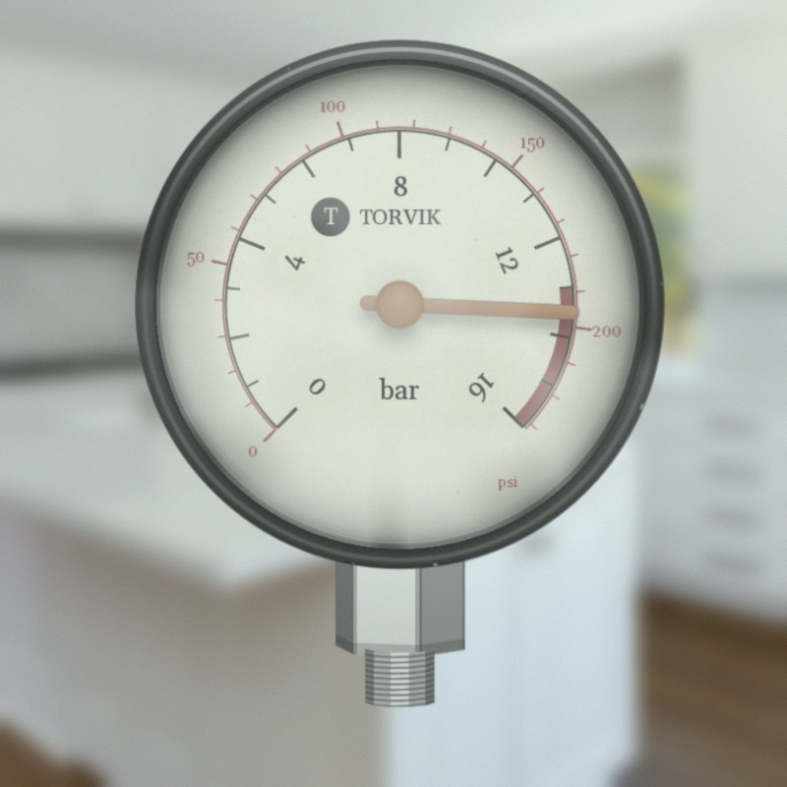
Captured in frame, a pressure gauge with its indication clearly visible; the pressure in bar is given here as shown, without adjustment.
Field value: 13.5 bar
